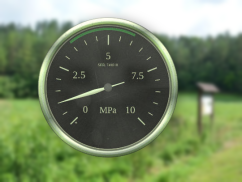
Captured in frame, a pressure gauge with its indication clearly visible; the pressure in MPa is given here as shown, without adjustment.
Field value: 1 MPa
